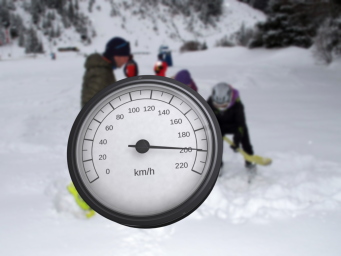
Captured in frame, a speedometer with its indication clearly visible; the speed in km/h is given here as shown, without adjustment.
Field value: 200 km/h
